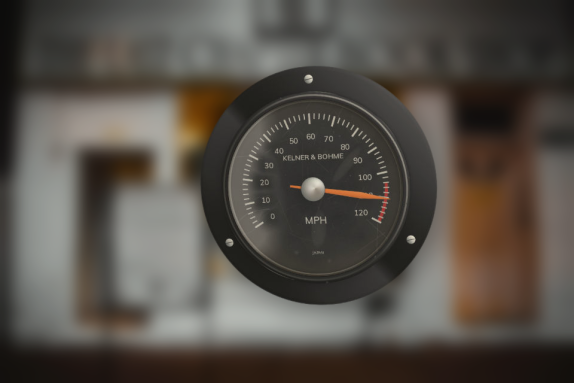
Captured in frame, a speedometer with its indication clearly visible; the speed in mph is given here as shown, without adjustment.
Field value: 110 mph
